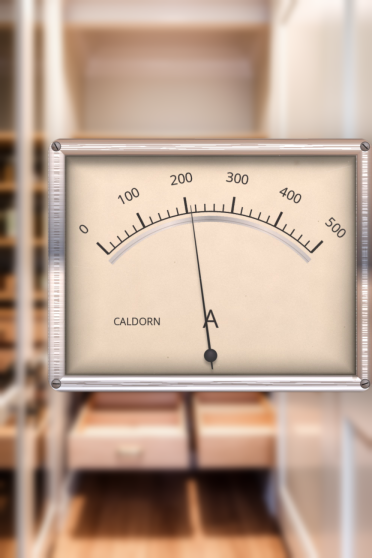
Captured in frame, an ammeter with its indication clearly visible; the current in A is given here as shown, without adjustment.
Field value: 210 A
